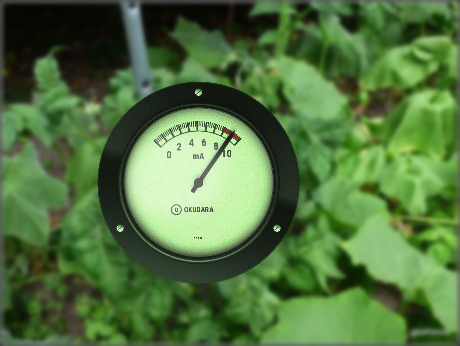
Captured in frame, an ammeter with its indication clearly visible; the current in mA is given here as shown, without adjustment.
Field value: 9 mA
